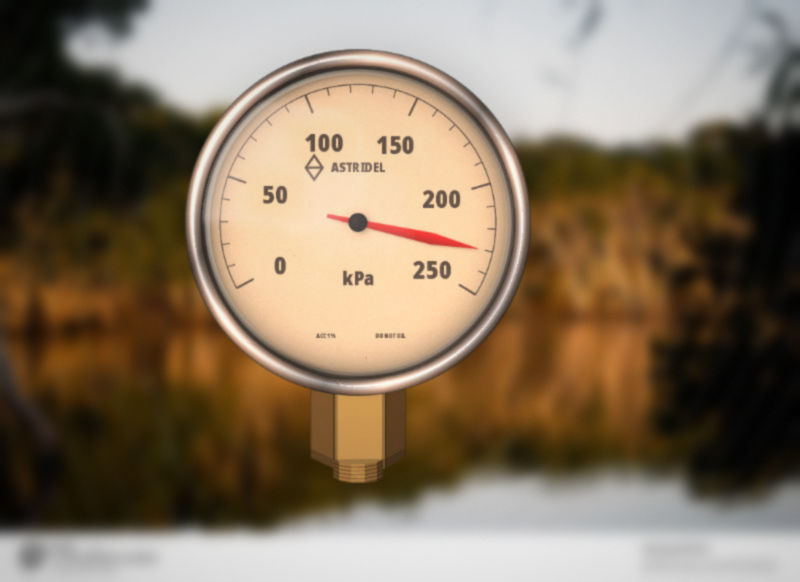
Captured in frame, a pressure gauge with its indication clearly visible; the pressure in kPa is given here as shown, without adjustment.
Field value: 230 kPa
